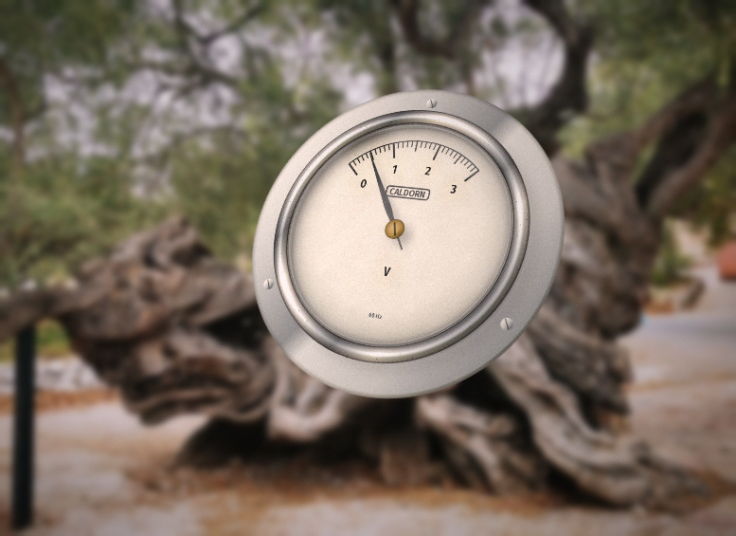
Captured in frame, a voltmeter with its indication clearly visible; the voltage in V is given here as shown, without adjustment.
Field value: 0.5 V
